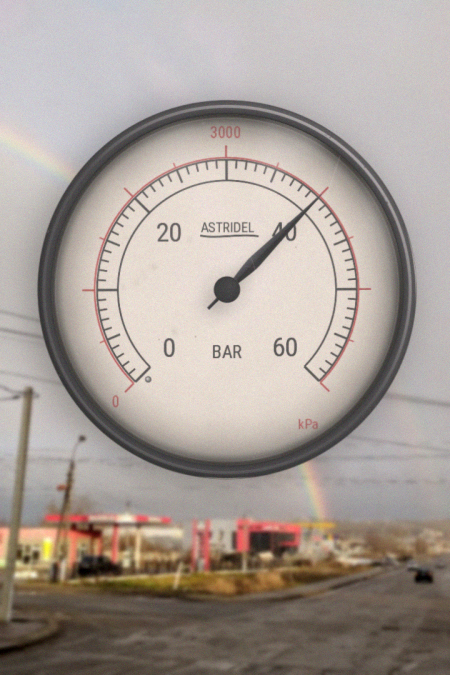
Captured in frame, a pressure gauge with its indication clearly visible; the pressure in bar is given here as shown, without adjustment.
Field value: 40 bar
